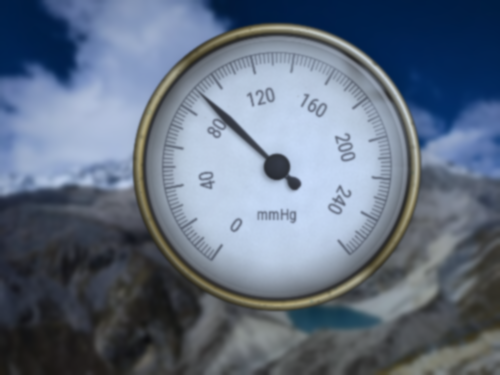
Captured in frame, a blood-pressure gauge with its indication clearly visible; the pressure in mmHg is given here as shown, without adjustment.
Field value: 90 mmHg
